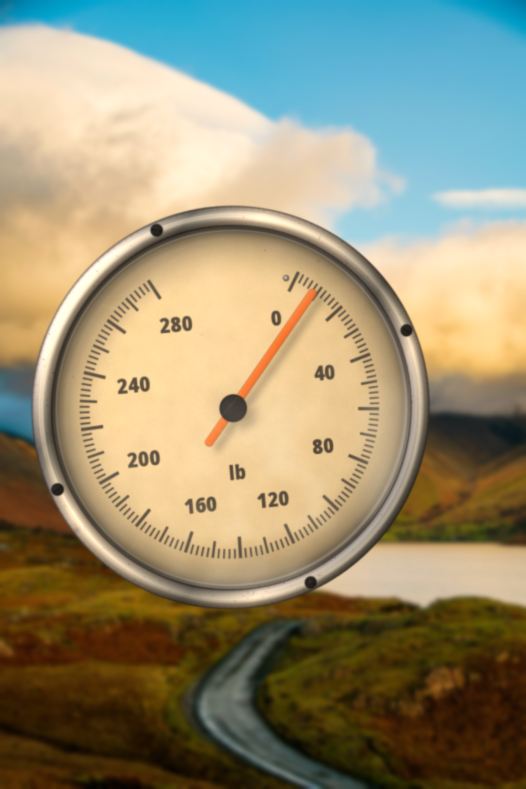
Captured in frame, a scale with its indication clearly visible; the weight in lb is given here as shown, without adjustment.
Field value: 8 lb
